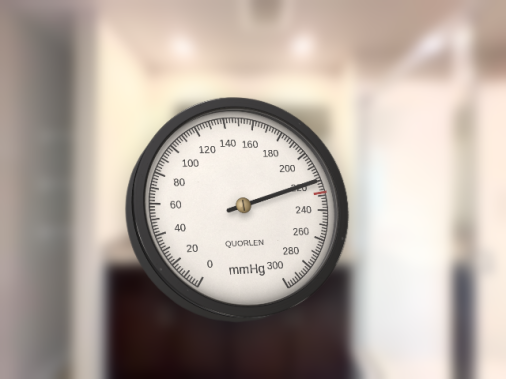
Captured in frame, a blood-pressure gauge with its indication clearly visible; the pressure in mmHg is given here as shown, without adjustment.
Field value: 220 mmHg
